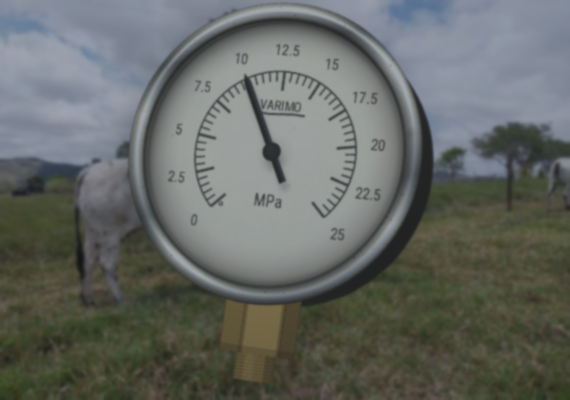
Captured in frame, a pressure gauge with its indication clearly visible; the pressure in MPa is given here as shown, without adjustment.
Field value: 10 MPa
